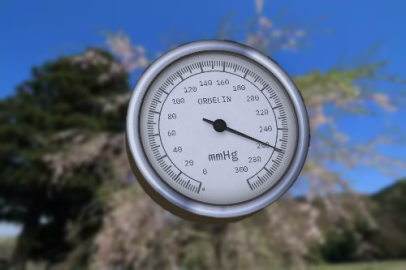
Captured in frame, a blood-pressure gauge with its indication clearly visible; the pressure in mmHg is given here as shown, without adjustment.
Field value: 260 mmHg
